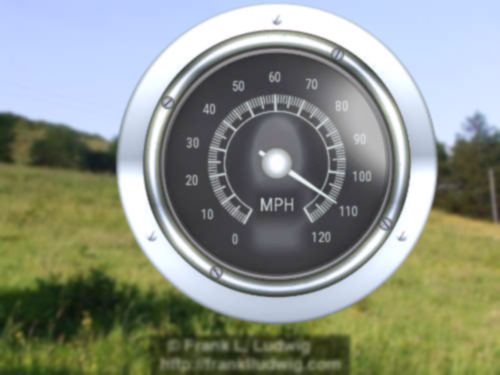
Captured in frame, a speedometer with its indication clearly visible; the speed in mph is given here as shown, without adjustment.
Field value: 110 mph
